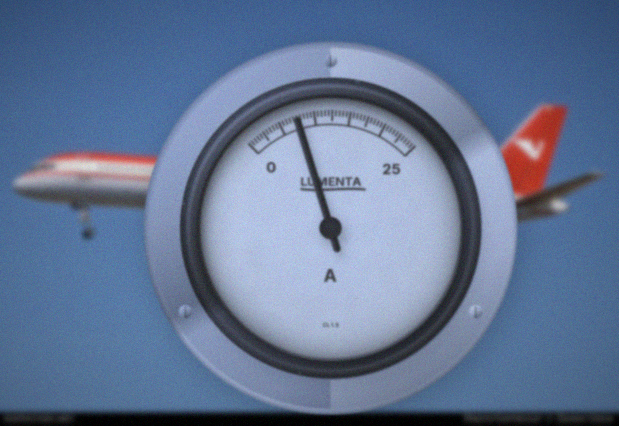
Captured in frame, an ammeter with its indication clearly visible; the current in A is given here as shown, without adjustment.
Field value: 7.5 A
